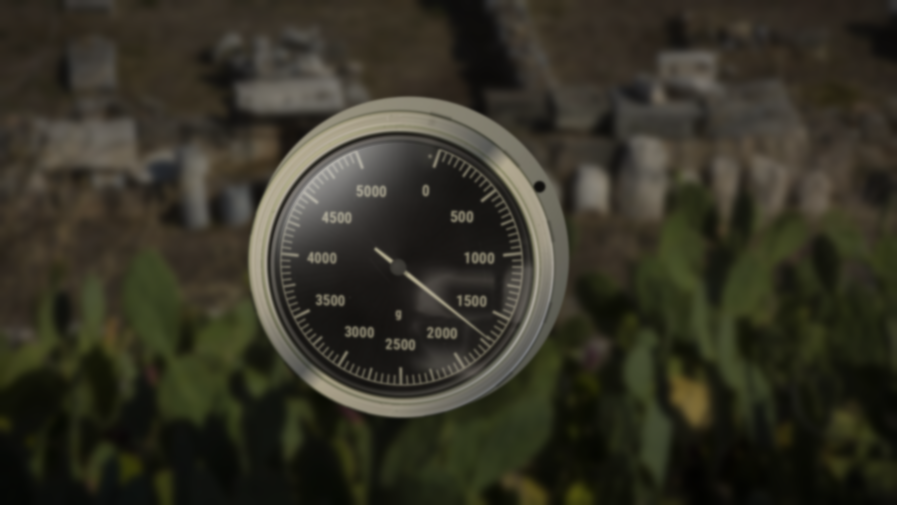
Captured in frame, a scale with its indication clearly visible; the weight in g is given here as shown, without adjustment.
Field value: 1700 g
